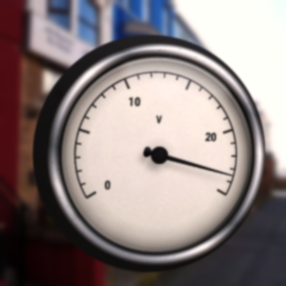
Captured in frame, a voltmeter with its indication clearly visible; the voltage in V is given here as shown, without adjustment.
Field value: 23.5 V
